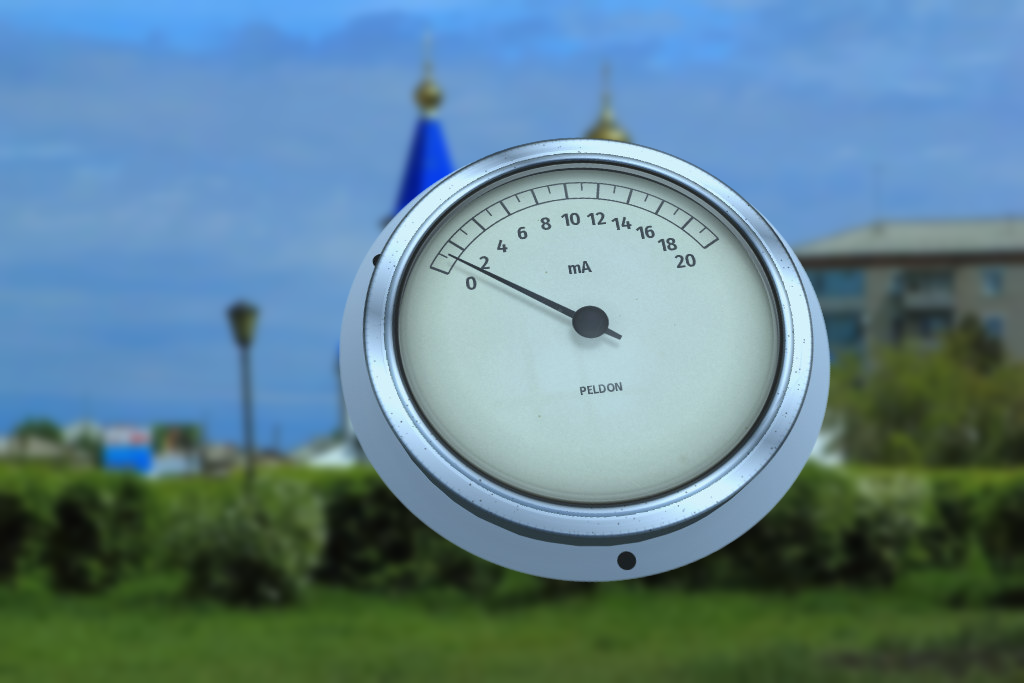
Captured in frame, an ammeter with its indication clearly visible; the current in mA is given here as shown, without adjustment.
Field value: 1 mA
